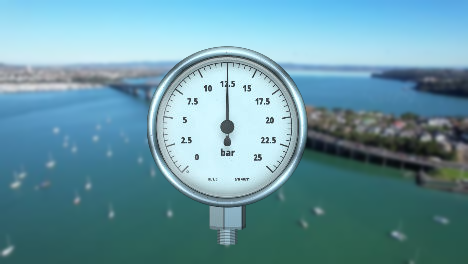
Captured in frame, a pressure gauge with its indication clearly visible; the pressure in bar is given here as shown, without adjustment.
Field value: 12.5 bar
